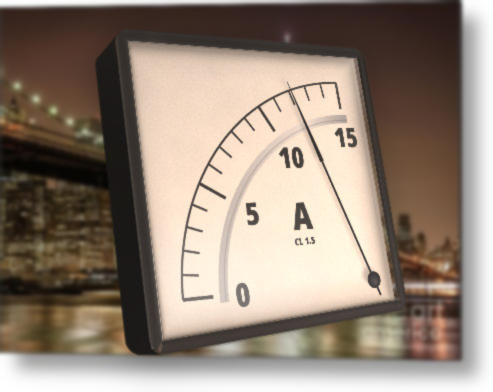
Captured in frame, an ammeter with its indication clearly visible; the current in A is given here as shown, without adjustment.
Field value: 12 A
